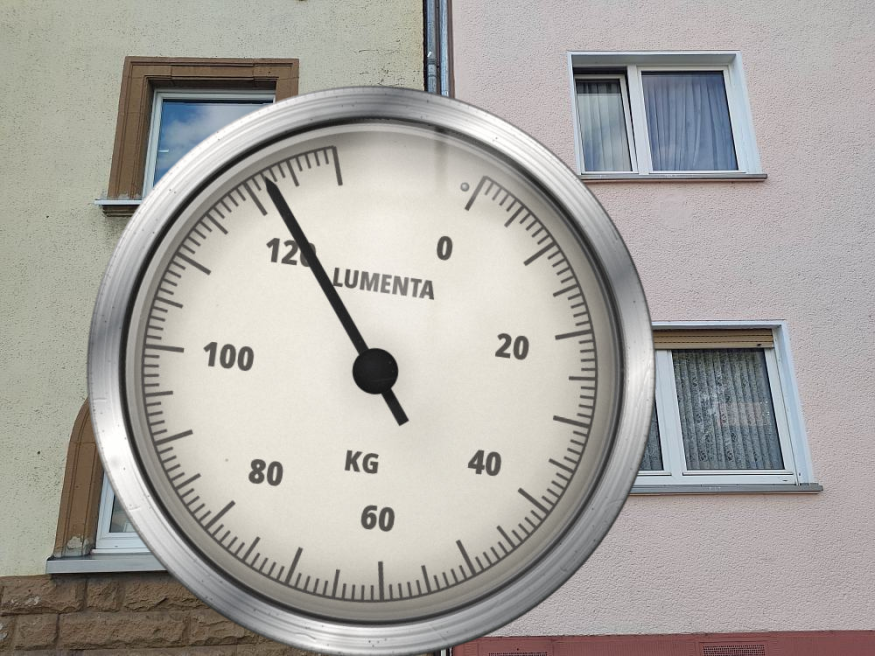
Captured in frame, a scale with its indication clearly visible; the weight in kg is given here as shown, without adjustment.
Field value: 122 kg
